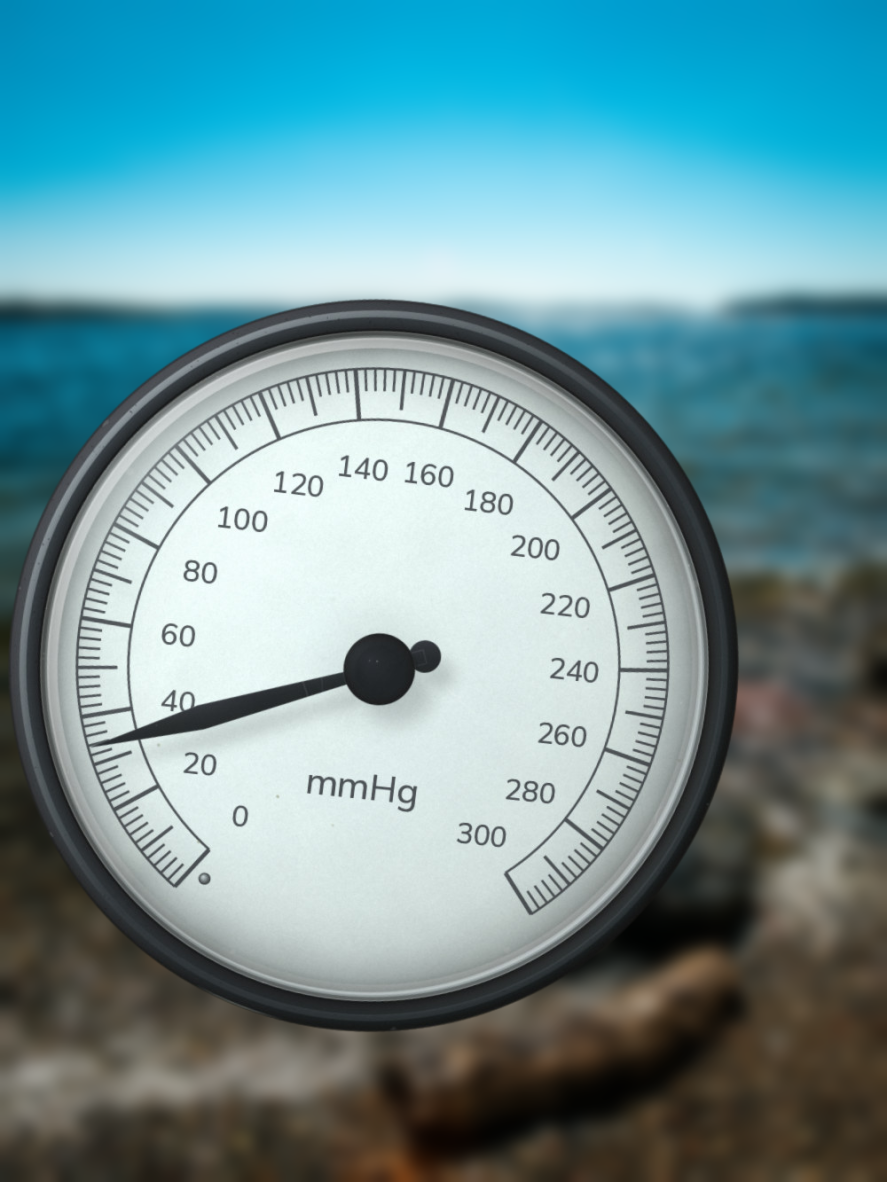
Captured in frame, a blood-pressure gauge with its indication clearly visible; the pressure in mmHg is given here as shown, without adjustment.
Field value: 34 mmHg
